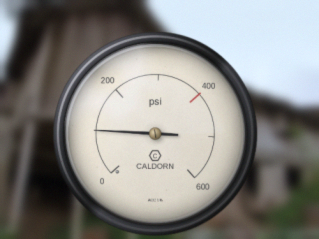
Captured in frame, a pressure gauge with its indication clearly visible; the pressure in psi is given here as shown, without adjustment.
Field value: 100 psi
